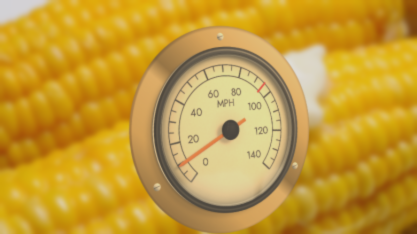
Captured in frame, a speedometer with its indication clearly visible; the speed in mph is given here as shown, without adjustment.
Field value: 10 mph
